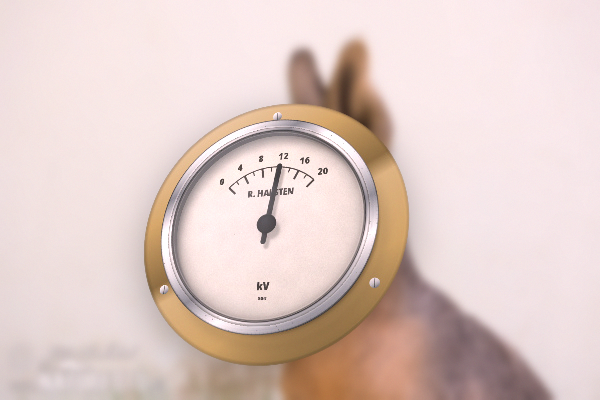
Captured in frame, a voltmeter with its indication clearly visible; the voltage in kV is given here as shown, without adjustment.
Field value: 12 kV
